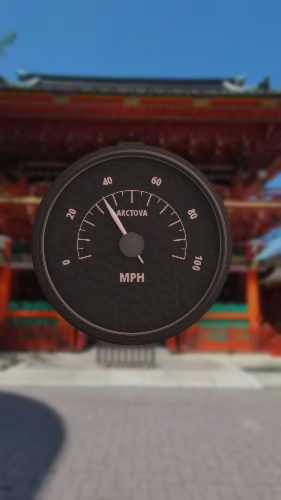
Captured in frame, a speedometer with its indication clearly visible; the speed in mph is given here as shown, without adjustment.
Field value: 35 mph
